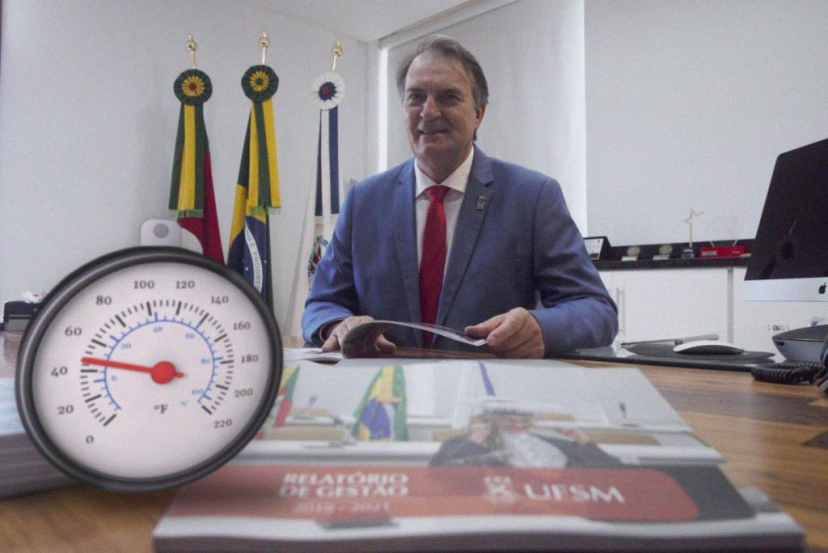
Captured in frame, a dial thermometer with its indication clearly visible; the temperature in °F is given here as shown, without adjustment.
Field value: 48 °F
